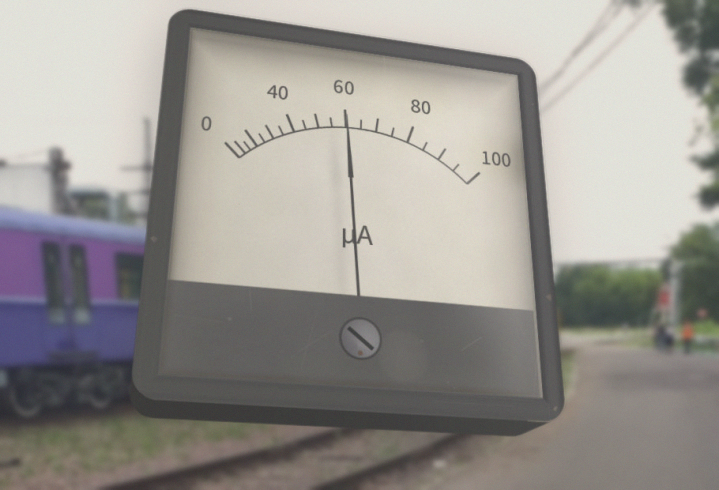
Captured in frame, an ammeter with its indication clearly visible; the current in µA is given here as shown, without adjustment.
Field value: 60 µA
